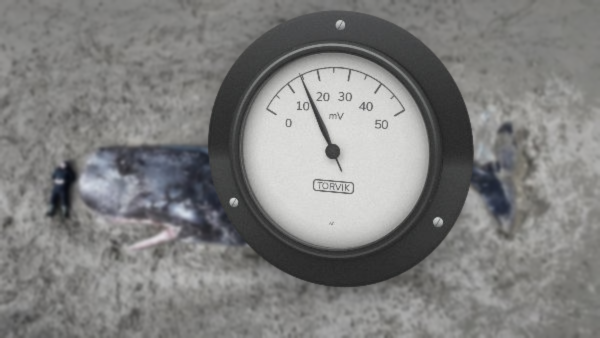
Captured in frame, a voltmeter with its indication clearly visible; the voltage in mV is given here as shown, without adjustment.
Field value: 15 mV
